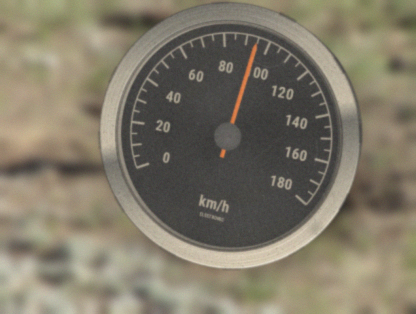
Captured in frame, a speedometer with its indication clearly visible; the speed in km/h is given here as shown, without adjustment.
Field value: 95 km/h
